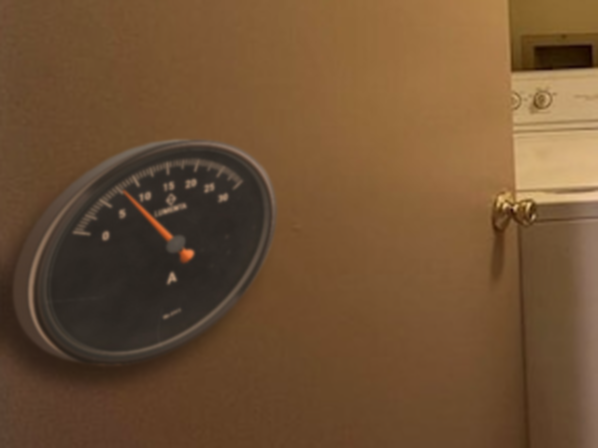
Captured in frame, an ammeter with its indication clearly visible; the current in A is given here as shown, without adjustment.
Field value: 7.5 A
